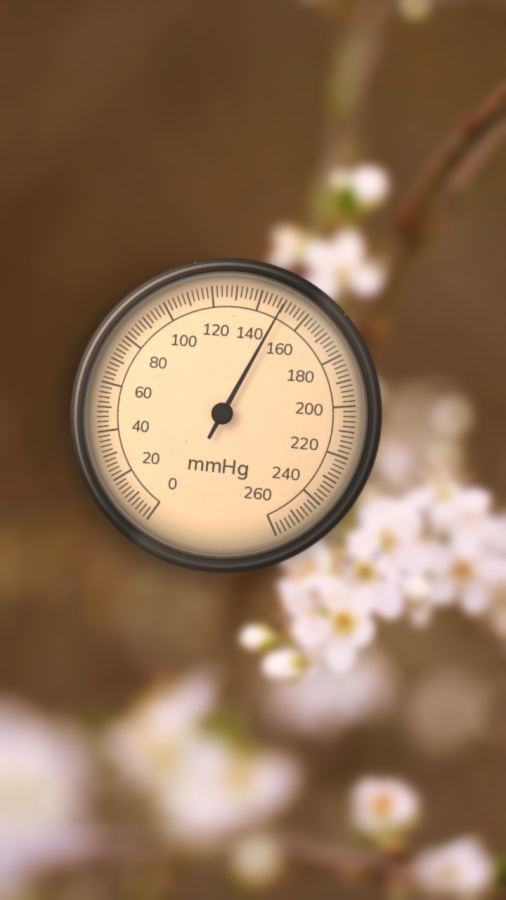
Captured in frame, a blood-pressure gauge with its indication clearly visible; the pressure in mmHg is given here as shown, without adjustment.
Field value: 150 mmHg
